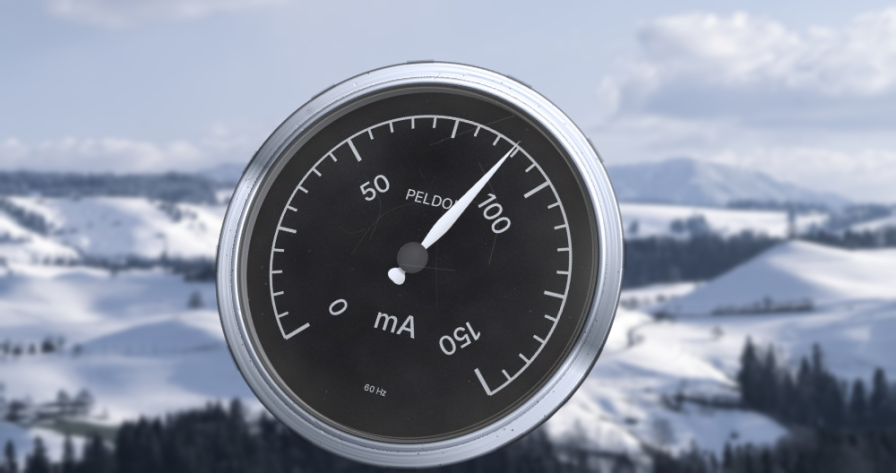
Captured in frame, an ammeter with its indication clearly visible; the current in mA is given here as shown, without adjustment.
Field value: 90 mA
